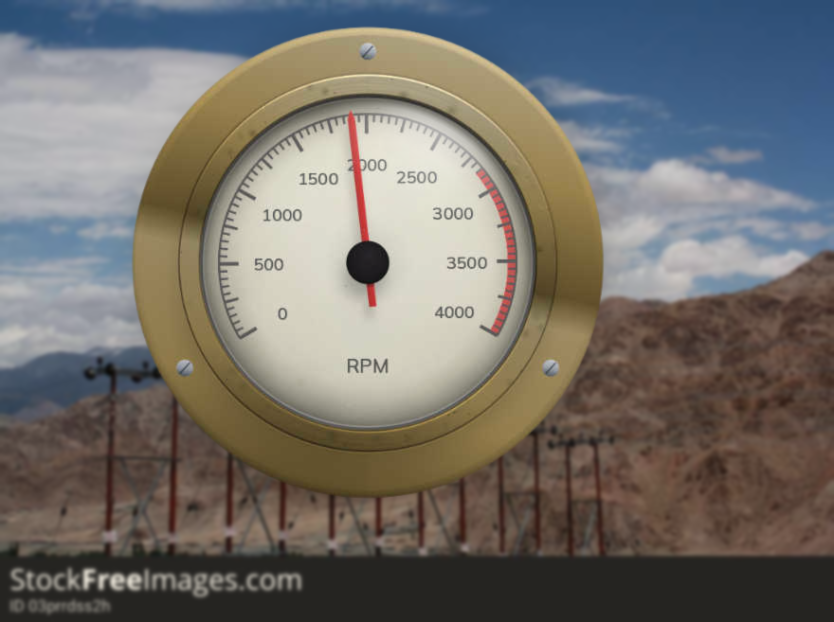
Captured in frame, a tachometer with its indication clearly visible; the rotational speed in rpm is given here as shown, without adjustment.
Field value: 1900 rpm
